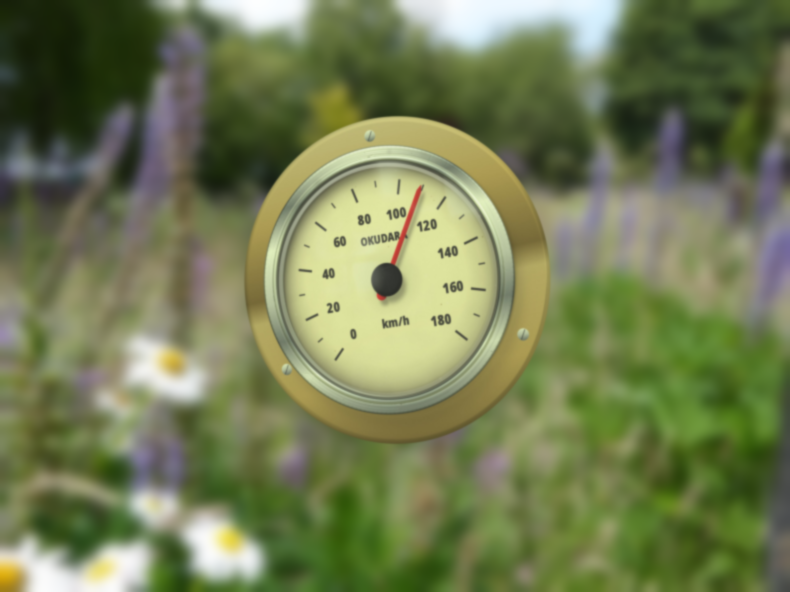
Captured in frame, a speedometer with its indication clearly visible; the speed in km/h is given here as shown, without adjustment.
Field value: 110 km/h
